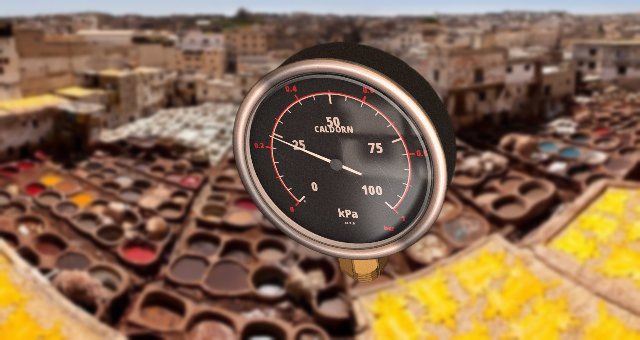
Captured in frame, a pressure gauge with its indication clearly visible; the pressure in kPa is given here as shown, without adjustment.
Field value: 25 kPa
